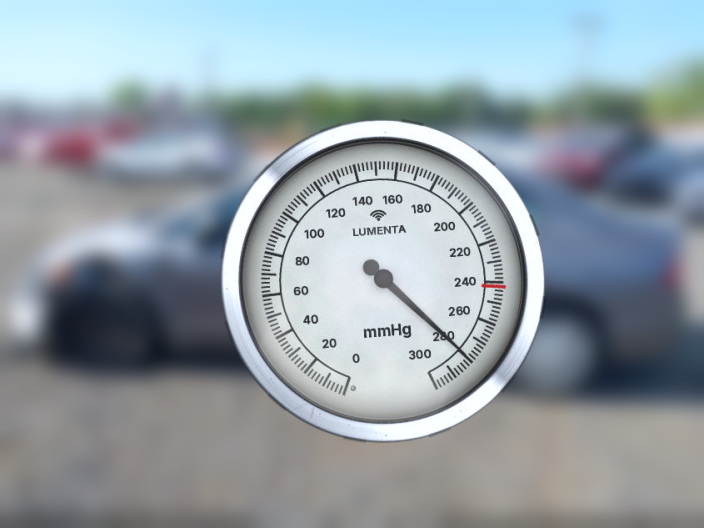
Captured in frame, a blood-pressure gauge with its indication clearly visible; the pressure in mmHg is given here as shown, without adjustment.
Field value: 280 mmHg
